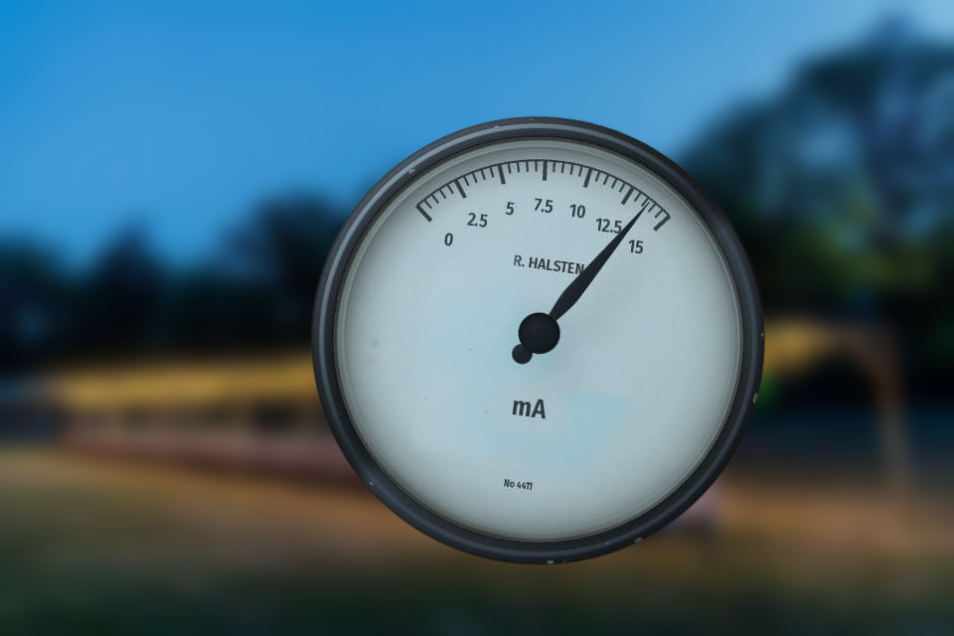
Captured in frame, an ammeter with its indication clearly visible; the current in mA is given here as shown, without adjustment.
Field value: 13.75 mA
